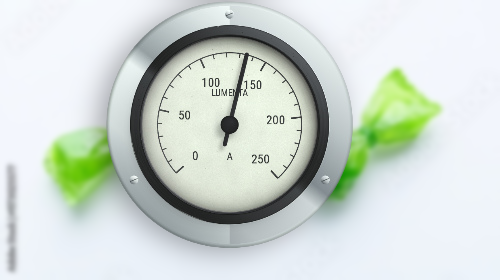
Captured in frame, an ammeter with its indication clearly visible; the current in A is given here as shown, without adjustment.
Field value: 135 A
